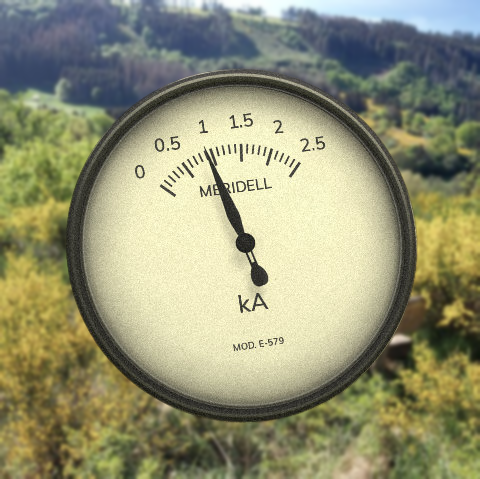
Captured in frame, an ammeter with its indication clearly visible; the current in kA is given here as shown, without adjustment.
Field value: 0.9 kA
